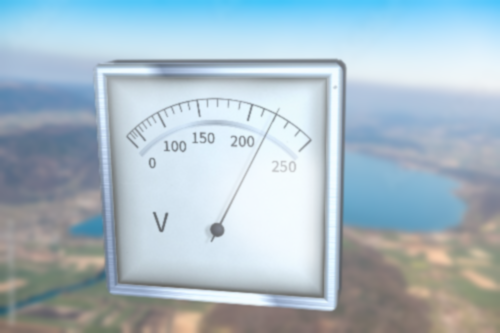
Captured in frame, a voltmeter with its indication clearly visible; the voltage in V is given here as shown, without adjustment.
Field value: 220 V
